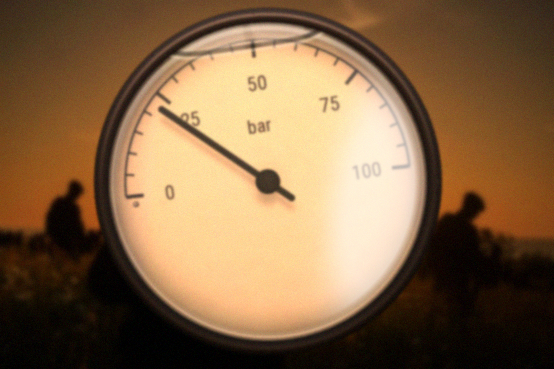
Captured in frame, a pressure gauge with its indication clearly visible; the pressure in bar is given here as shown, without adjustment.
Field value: 22.5 bar
